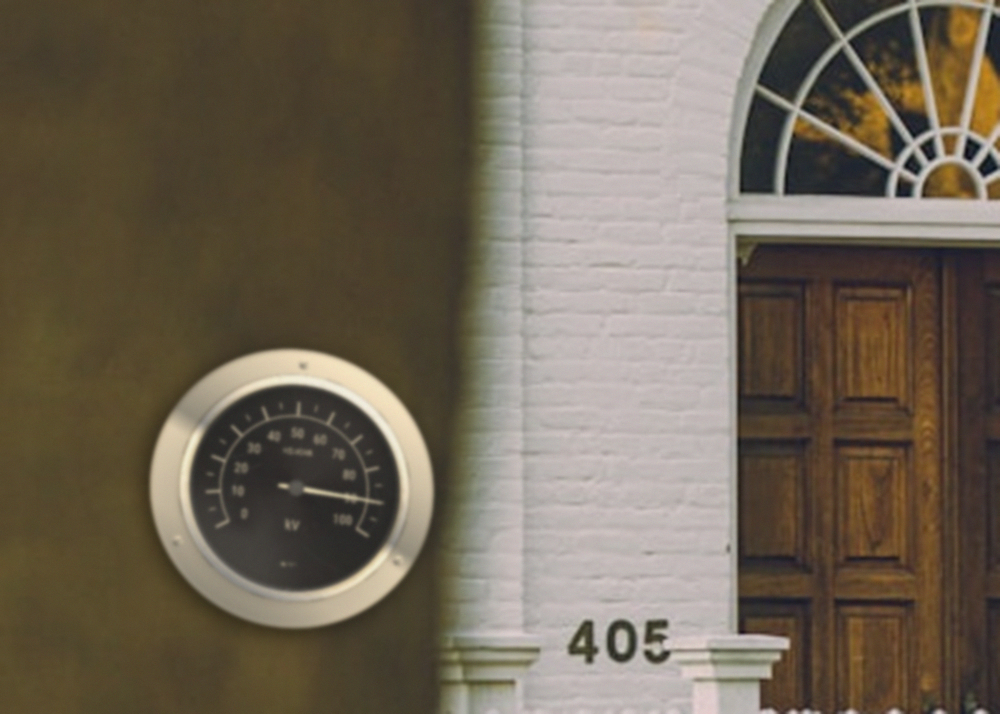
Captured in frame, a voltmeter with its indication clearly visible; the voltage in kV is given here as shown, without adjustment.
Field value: 90 kV
